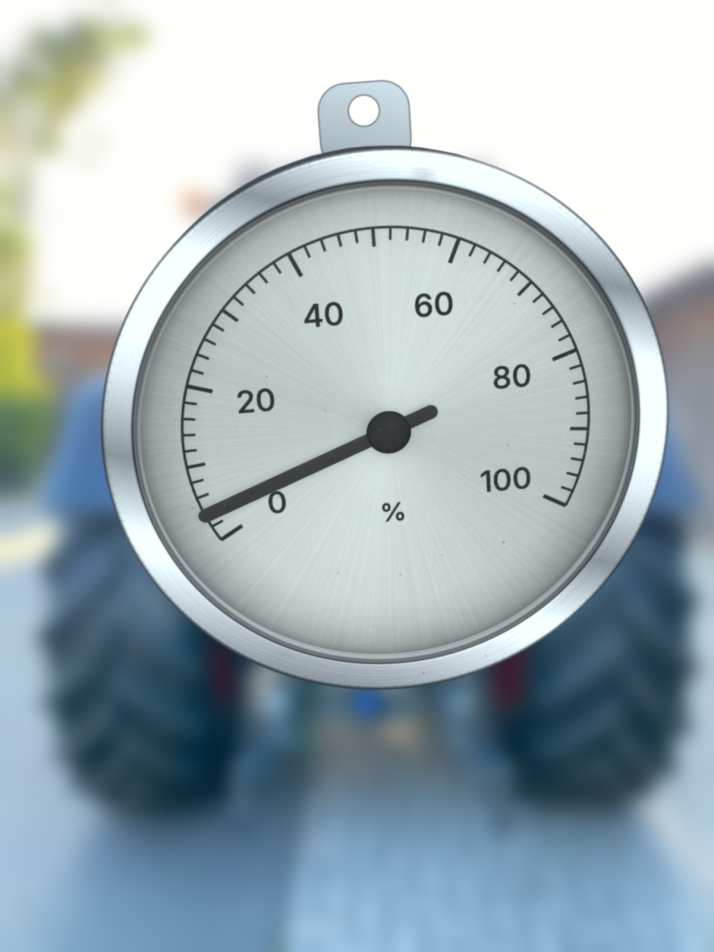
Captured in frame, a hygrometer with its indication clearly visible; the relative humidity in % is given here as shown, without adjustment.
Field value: 4 %
